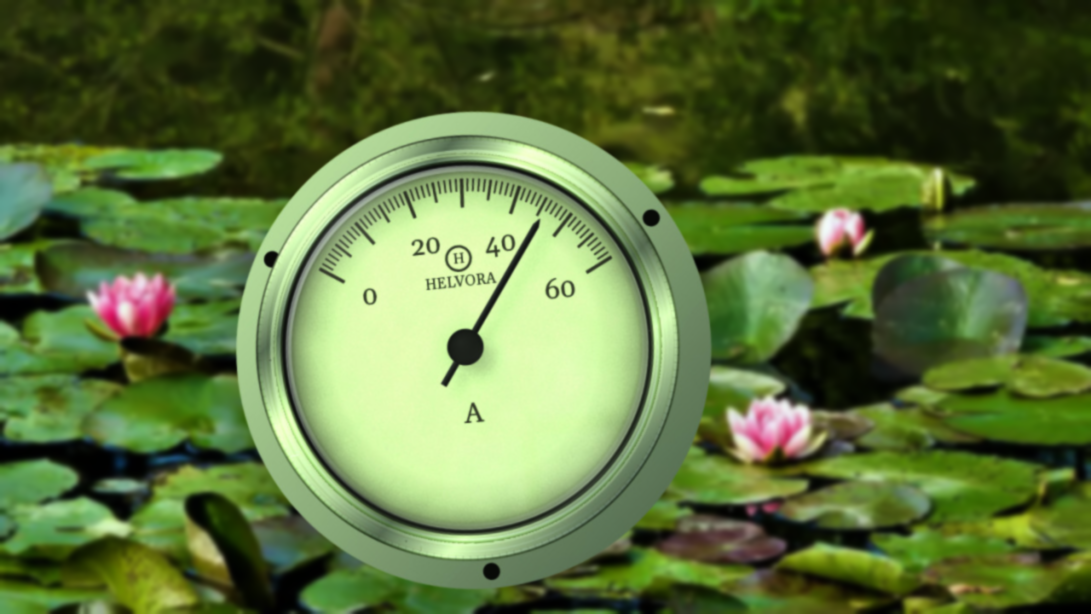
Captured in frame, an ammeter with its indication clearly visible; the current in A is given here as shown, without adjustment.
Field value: 46 A
